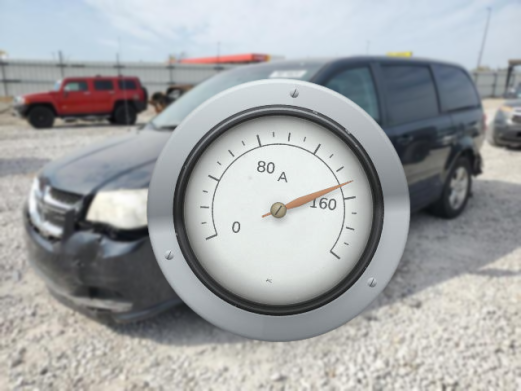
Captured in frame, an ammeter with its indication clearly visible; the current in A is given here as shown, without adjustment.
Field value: 150 A
